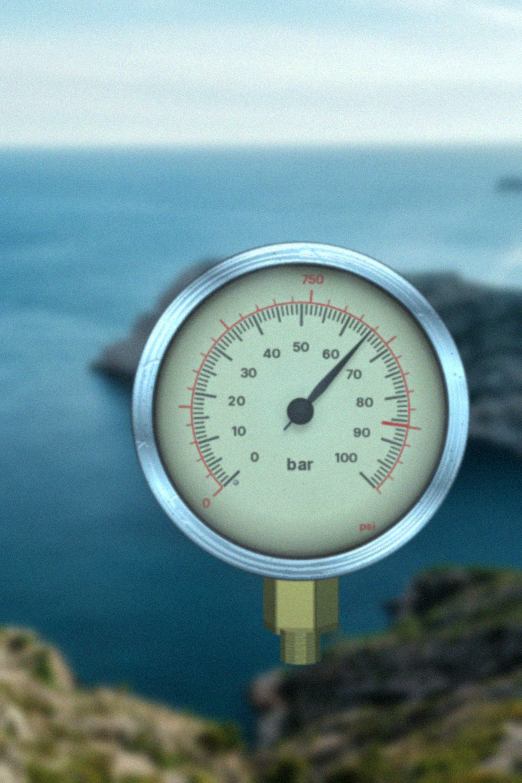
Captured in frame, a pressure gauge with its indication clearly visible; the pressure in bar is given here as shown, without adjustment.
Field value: 65 bar
